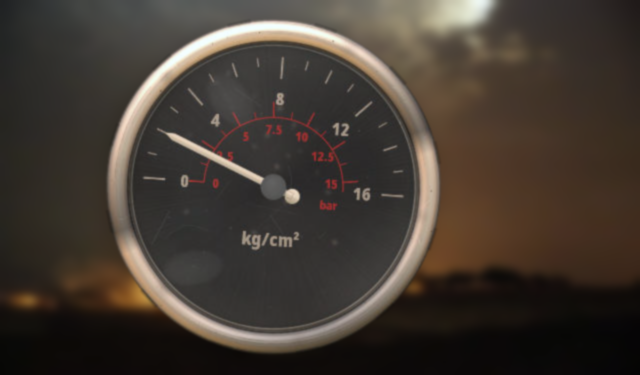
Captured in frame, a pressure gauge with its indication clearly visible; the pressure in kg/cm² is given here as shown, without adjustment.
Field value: 2 kg/cm²
